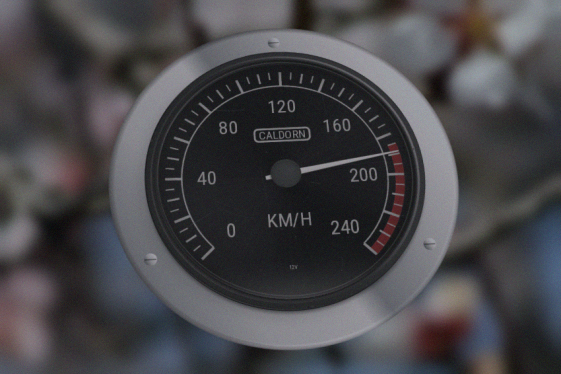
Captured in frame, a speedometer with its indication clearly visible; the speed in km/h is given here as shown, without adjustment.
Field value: 190 km/h
